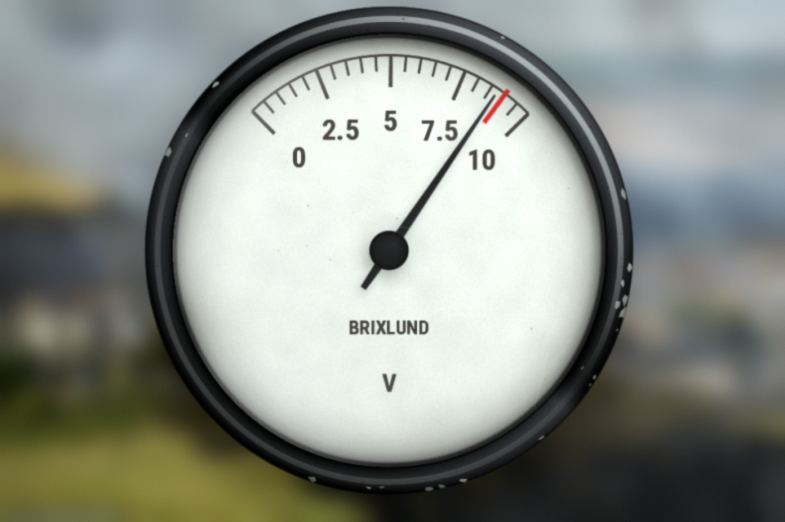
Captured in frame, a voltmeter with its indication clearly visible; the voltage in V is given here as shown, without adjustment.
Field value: 8.75 V
